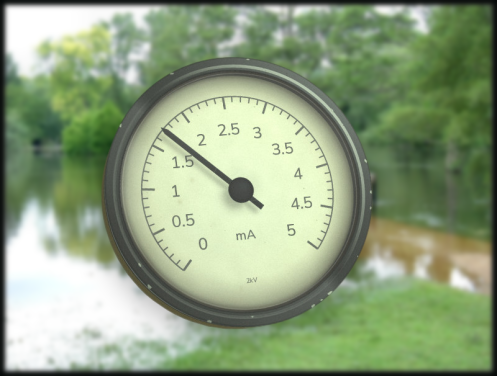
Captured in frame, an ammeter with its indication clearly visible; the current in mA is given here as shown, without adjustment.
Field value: 1.7 mA
